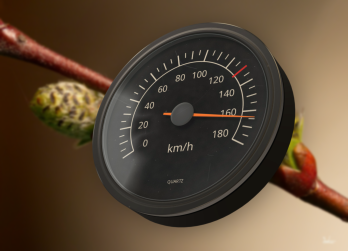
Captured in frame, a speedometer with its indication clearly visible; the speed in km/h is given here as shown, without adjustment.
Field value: 165 km/h
